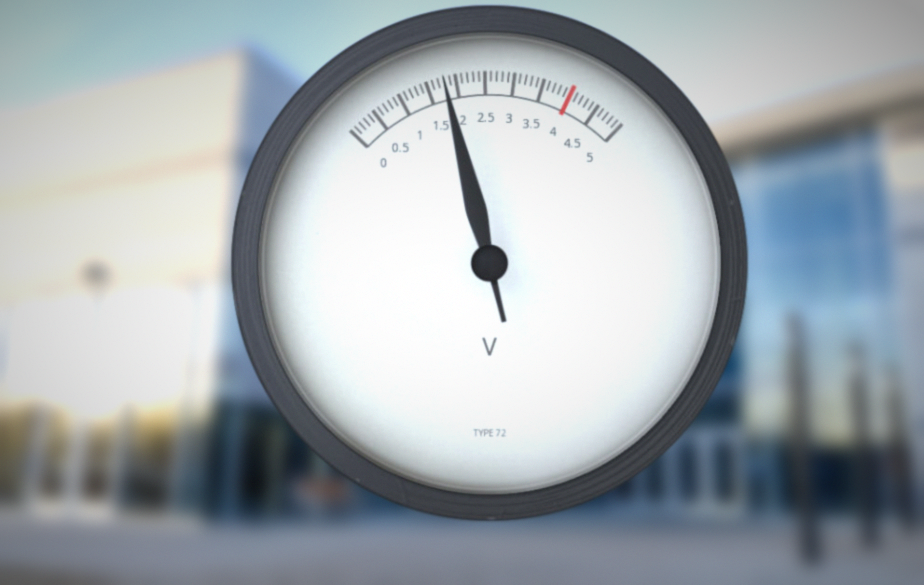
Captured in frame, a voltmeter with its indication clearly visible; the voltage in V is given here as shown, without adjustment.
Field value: 1.8 V
